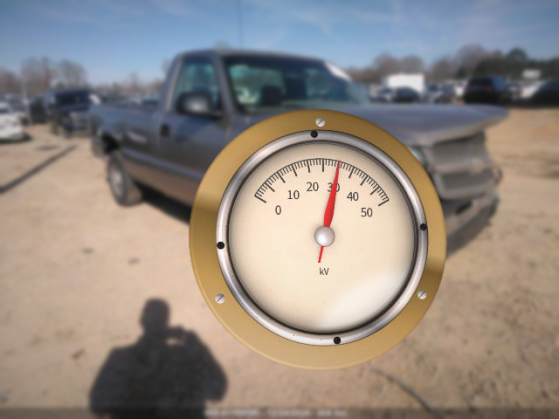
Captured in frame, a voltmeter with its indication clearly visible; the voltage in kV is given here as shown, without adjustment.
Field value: 30 kV
